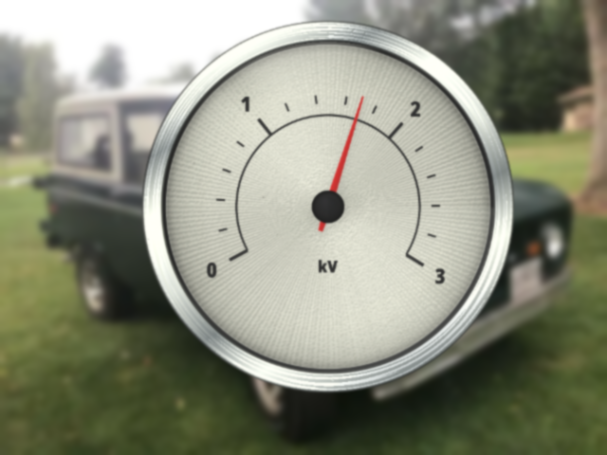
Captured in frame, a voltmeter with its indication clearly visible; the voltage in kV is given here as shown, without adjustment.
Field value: 1.7 kV
